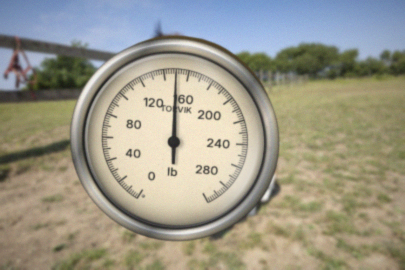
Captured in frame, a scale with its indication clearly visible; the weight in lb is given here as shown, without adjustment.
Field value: 150 lb
